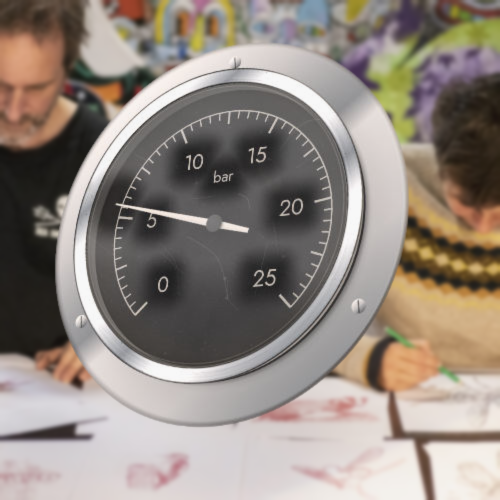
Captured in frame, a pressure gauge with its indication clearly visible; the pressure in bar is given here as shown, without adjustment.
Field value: 5.5 bar
